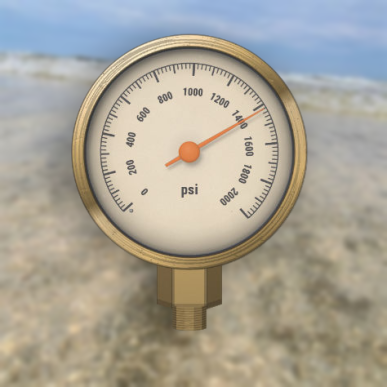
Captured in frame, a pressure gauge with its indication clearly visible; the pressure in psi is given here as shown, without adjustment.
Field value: 1420 psi
